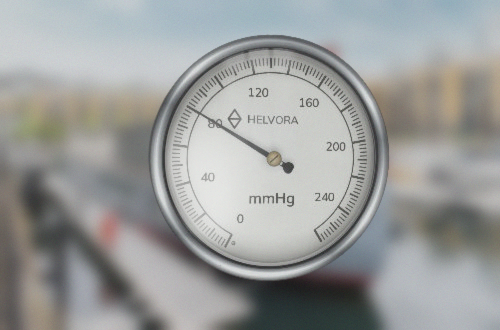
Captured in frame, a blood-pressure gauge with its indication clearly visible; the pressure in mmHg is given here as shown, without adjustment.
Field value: 80 mmHg
